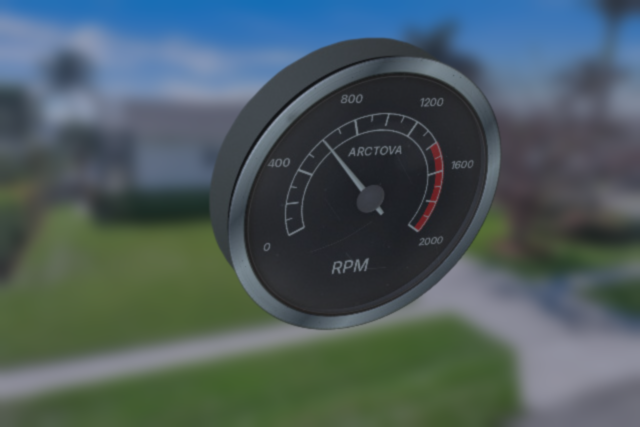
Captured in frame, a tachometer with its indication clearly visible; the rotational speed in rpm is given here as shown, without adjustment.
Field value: 600 rpm
